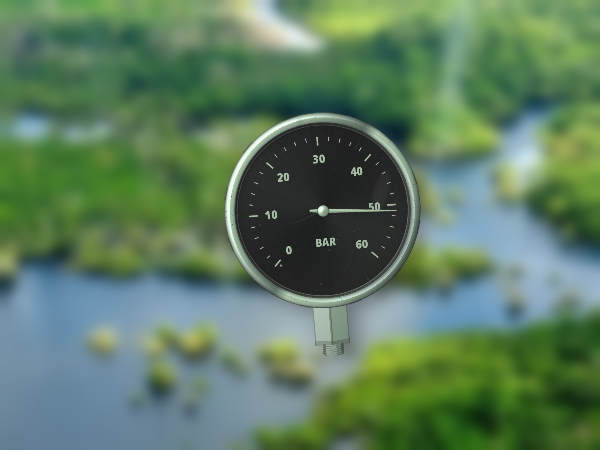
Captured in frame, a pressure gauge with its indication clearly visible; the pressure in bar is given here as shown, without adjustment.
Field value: 51 bar
